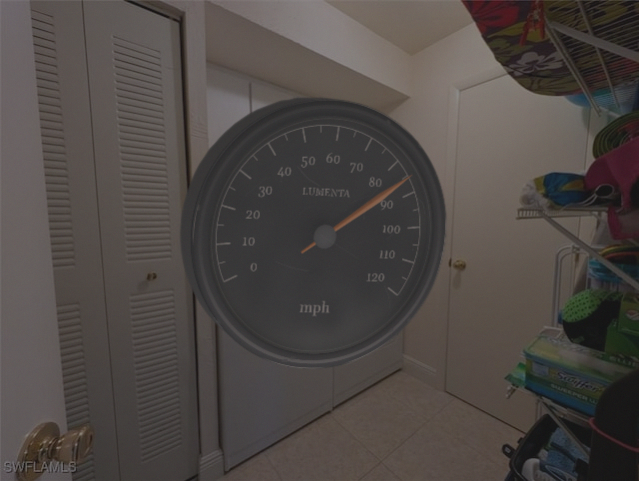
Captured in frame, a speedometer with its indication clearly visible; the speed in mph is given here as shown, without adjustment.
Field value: 85 mph
